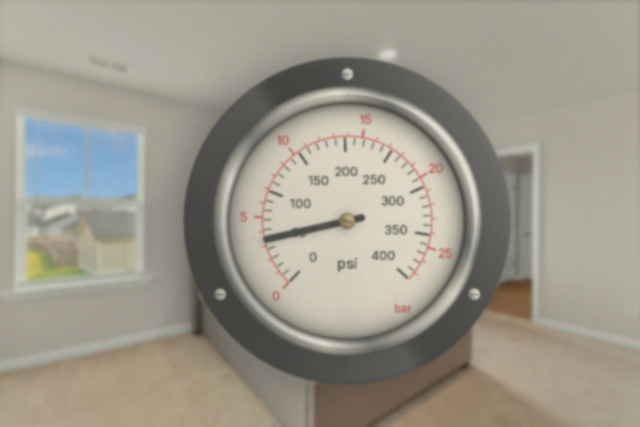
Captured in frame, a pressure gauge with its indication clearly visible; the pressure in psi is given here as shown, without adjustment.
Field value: 50 psi
